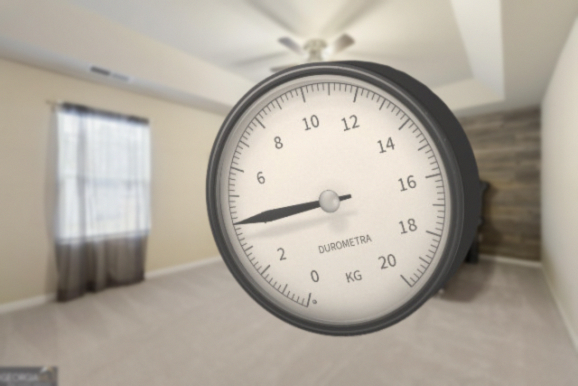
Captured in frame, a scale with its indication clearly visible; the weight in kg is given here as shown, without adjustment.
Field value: 4 kg
